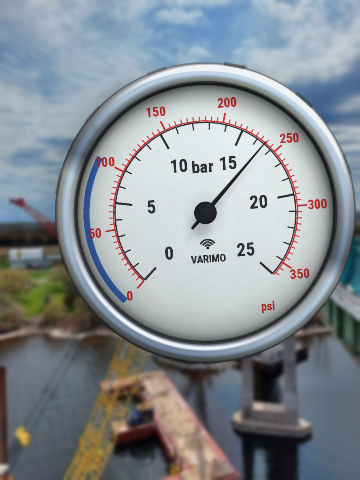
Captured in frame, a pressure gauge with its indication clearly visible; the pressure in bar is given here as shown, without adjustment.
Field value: 16.5 bar
